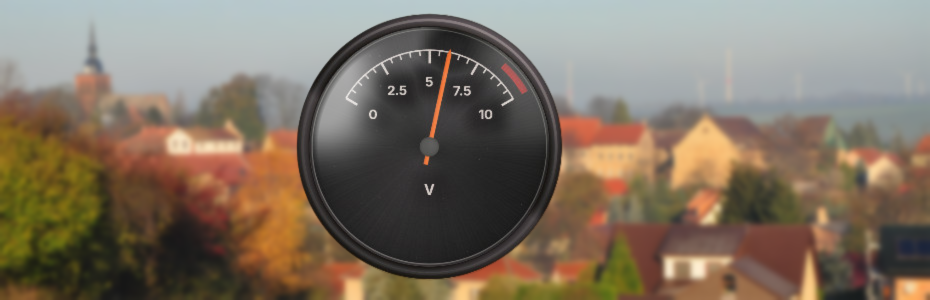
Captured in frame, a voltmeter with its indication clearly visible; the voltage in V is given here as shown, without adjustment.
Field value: 6 V
